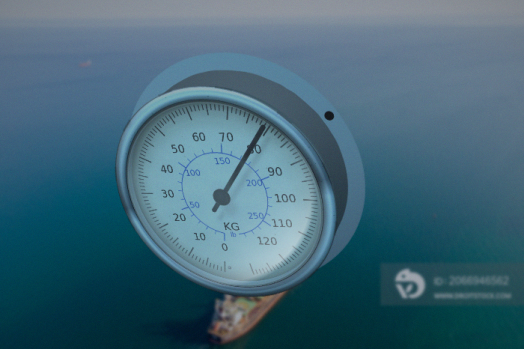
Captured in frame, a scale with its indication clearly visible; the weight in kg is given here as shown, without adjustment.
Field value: 79 kg
